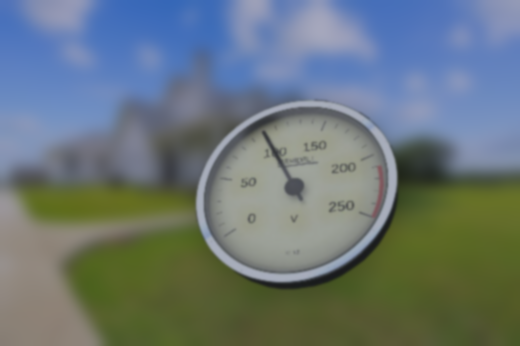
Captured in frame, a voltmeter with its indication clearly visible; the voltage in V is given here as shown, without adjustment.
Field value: 100 V
